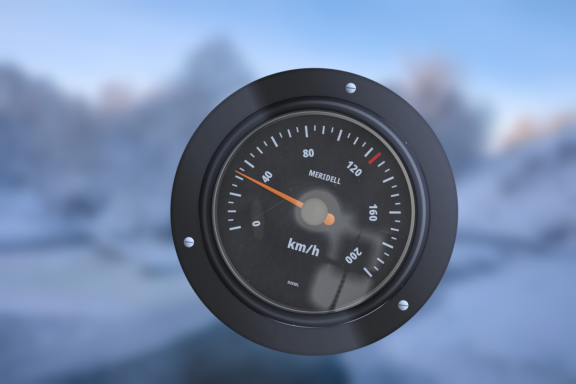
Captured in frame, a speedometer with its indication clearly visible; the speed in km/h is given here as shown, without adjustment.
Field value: 32.5 km/h
